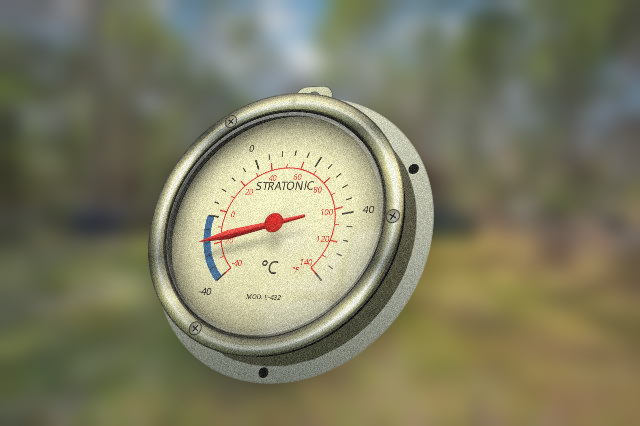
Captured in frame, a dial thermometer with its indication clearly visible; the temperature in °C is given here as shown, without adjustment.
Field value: -28 °C
